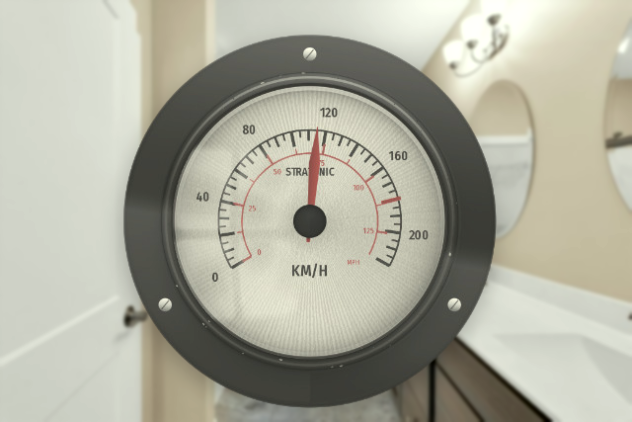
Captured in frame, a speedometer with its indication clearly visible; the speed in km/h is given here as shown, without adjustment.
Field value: 115 km/h
